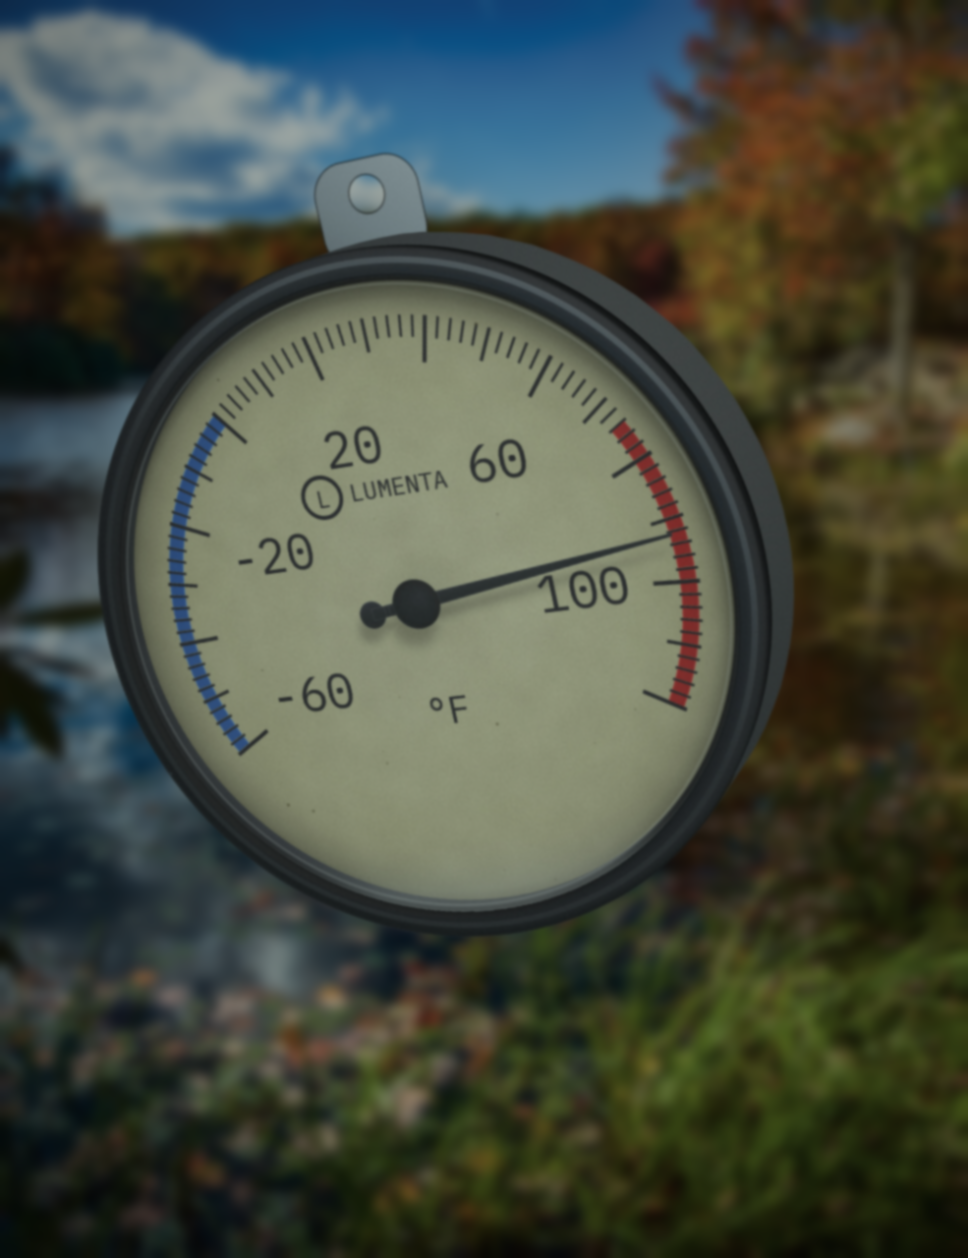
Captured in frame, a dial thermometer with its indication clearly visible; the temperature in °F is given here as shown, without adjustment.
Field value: 92 °F
